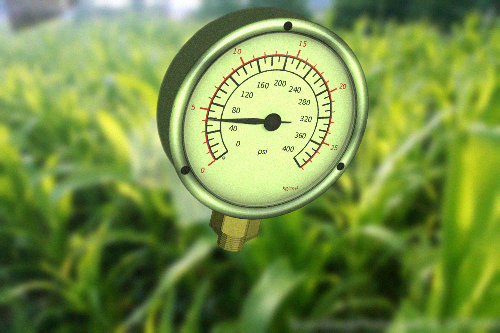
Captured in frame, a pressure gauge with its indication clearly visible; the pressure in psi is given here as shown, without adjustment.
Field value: 60 psi
